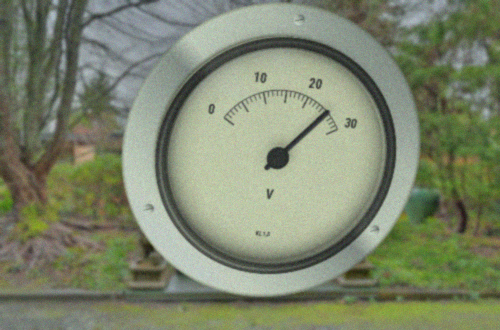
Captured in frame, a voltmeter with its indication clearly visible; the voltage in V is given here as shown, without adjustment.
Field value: 25 V
